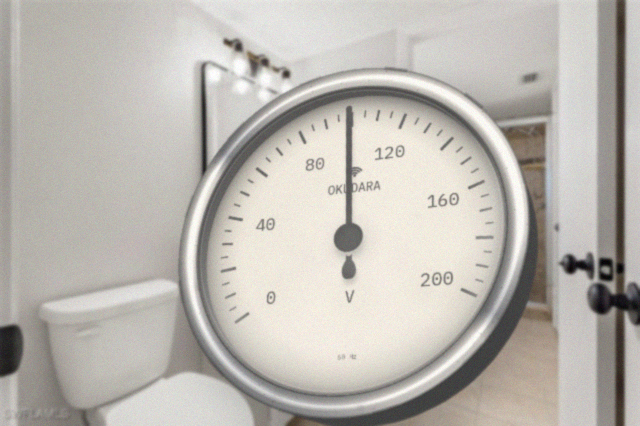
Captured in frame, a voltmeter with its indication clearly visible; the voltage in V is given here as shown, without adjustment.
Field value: 100 V
